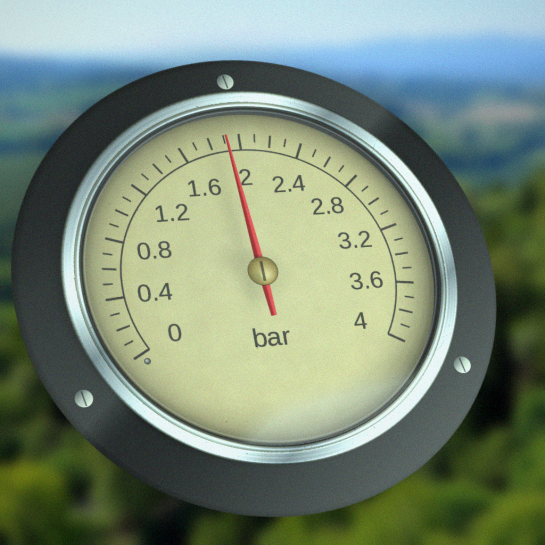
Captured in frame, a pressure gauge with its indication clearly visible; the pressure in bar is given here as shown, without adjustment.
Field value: 1.9 bar
